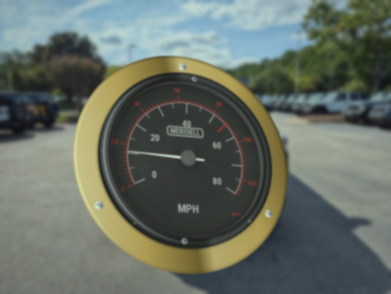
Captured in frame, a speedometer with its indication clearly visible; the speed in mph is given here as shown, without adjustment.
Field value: 10 mph
